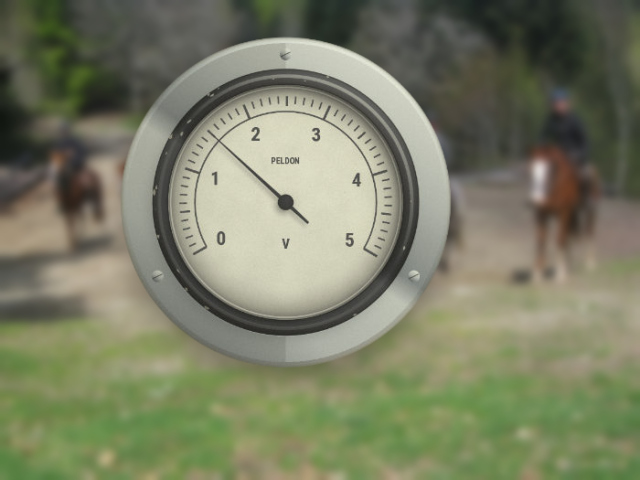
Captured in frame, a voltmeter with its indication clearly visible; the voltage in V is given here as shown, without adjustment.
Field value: 1.5 V
